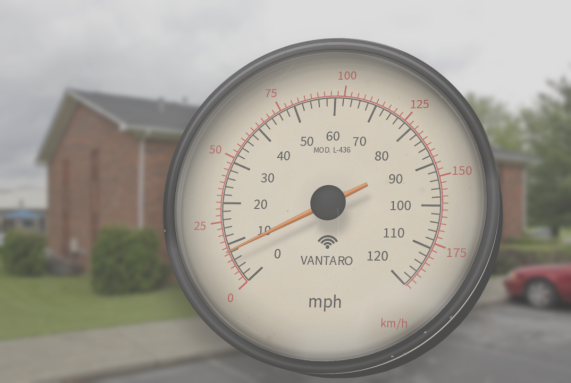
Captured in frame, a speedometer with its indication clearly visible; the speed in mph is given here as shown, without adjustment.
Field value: 8 mph
